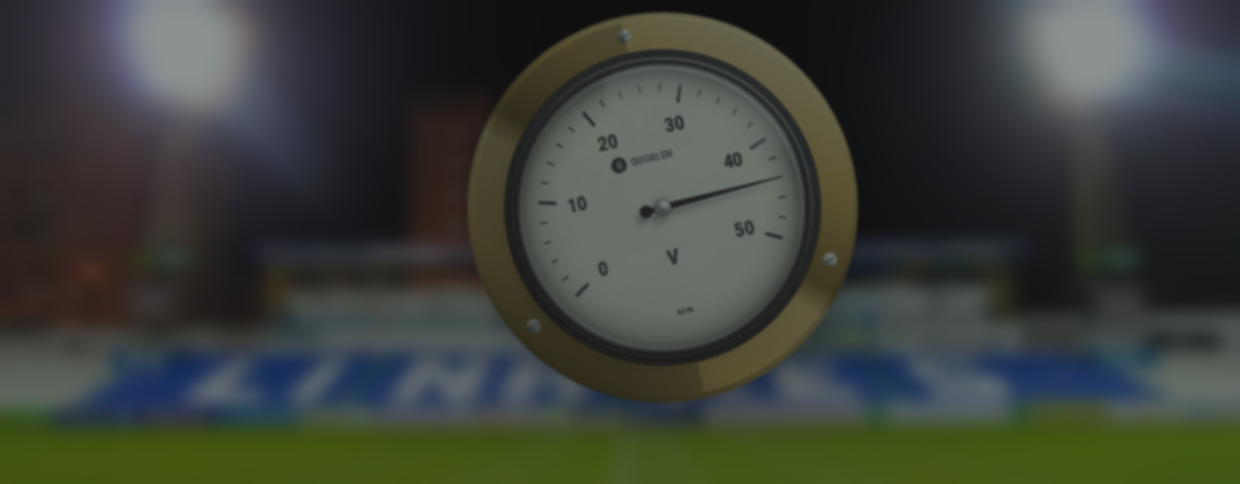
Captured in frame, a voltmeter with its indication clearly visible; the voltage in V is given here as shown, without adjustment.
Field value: 44 V
